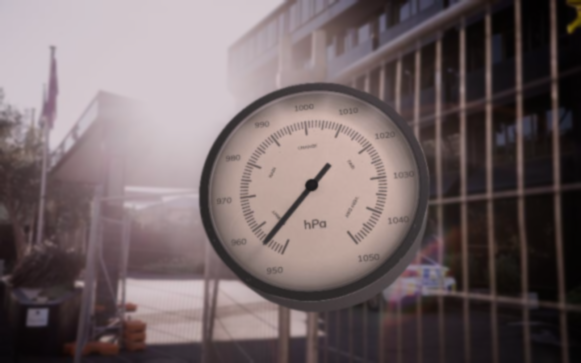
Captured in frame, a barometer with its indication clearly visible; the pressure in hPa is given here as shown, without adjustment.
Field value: 955 hPa
